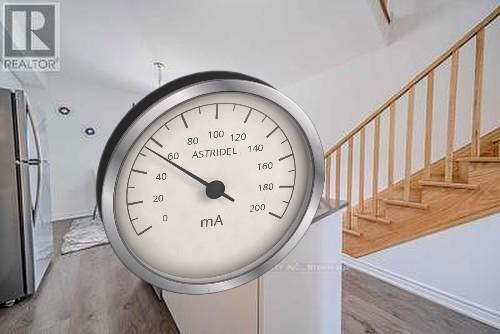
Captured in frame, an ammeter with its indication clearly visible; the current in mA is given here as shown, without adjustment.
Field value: 55 mA
